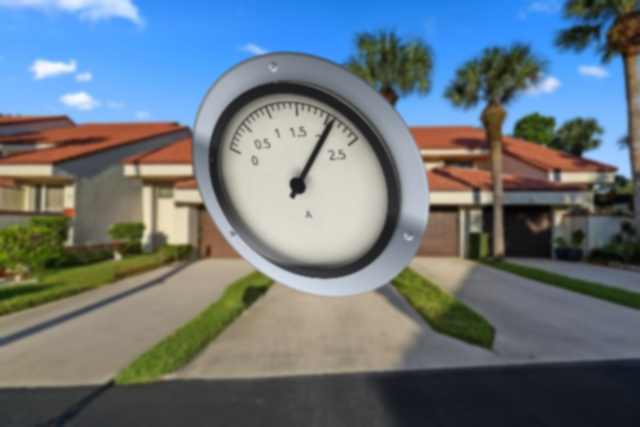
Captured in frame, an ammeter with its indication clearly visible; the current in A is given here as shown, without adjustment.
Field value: 2.1 A
